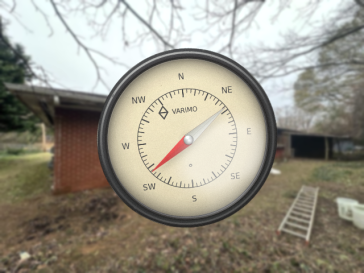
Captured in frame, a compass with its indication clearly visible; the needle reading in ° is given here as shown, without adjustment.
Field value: 235 °
